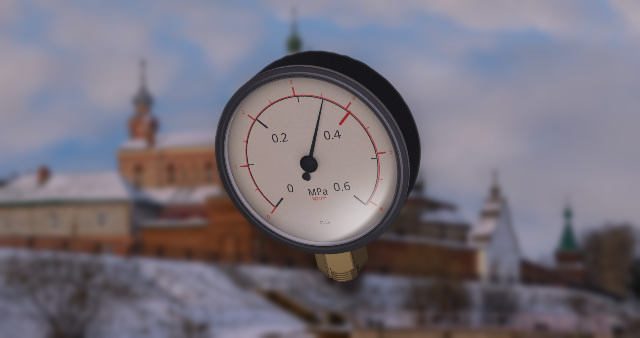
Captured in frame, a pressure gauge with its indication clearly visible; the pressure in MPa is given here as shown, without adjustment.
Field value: 0.35 MPa
